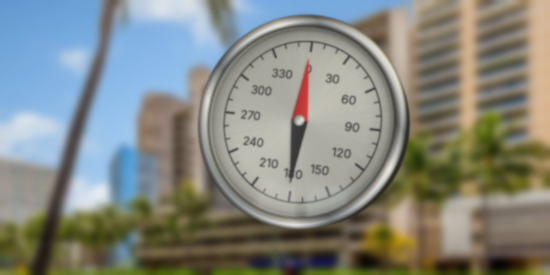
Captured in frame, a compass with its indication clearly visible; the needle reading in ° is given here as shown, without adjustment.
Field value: 0 °
